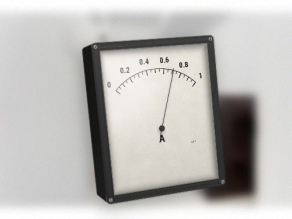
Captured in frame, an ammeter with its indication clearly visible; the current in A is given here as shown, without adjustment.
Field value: 0.7 A
